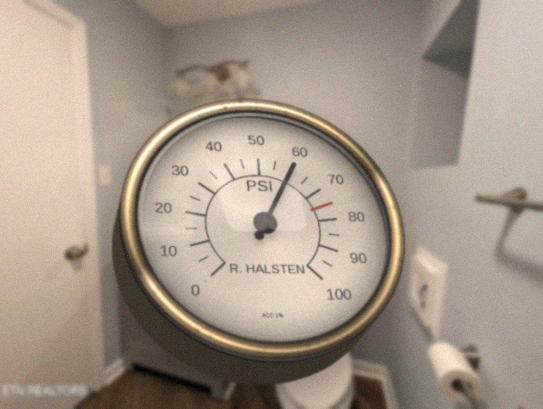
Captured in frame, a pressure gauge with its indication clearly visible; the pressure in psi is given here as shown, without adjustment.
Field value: 60 psi
